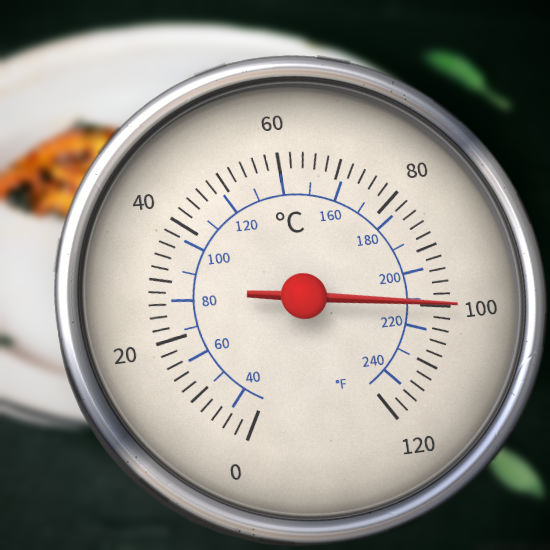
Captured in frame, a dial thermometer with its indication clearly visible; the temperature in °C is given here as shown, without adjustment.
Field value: 100 °C
